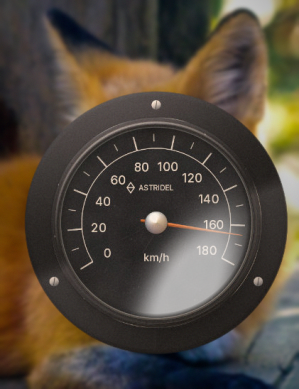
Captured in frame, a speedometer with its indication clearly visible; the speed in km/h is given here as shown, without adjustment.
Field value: 165 km/h
